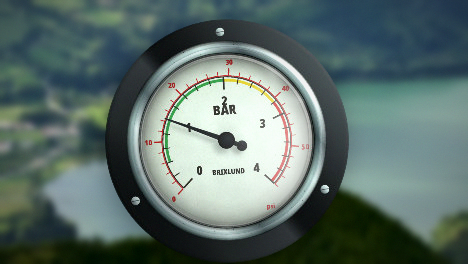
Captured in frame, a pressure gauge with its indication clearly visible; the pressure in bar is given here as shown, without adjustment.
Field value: 1 bar
